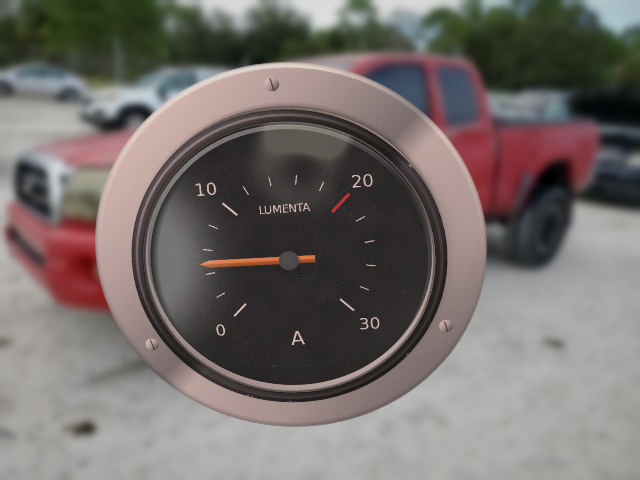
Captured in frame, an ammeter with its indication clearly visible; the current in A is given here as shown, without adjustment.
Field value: 5 A
